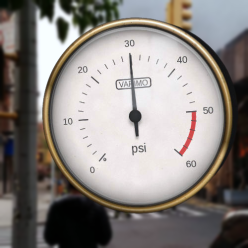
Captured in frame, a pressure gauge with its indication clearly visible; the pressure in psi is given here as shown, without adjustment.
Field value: 30 psi
